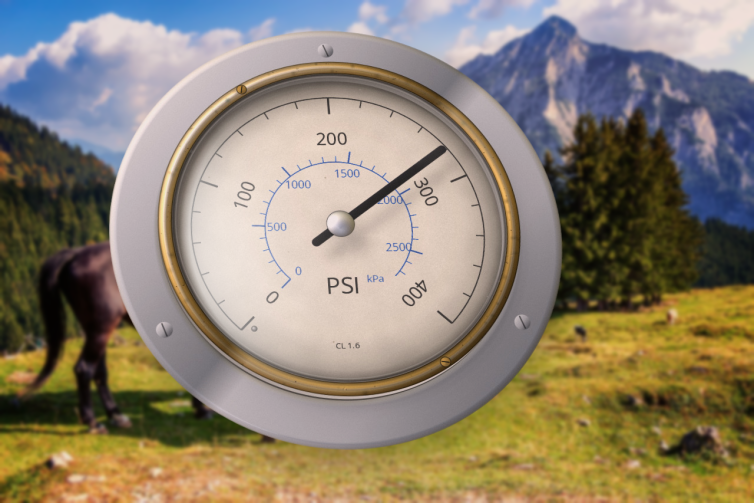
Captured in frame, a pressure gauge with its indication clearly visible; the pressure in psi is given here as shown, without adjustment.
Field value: 280 psi
